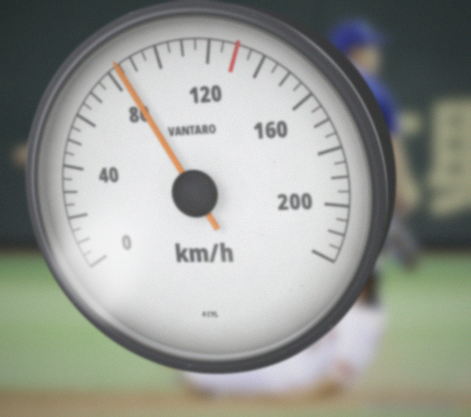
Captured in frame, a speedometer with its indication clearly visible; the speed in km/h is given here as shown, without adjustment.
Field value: 85 km/h
